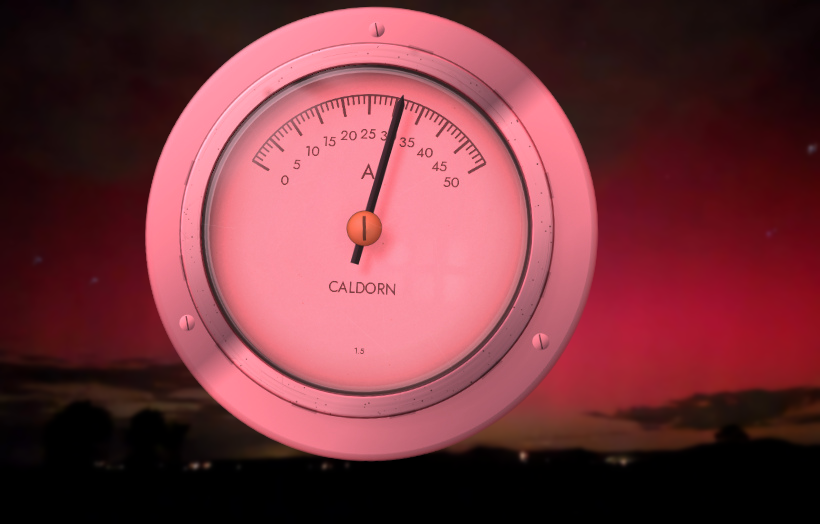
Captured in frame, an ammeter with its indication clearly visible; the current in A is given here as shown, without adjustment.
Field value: 31 A
